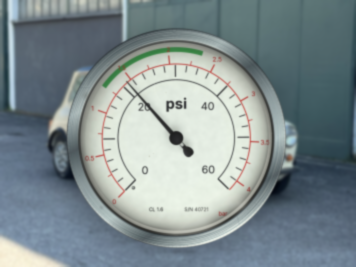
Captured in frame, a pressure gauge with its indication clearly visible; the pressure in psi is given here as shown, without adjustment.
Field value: 21 psi
